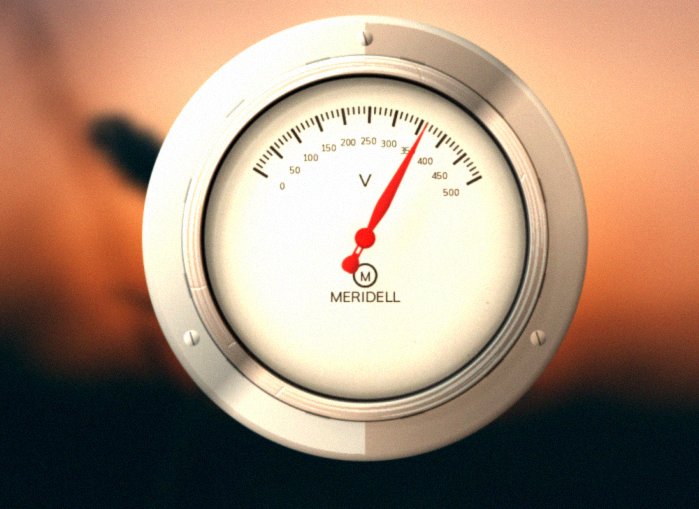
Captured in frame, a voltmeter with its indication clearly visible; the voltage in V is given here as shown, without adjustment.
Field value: 360 V
